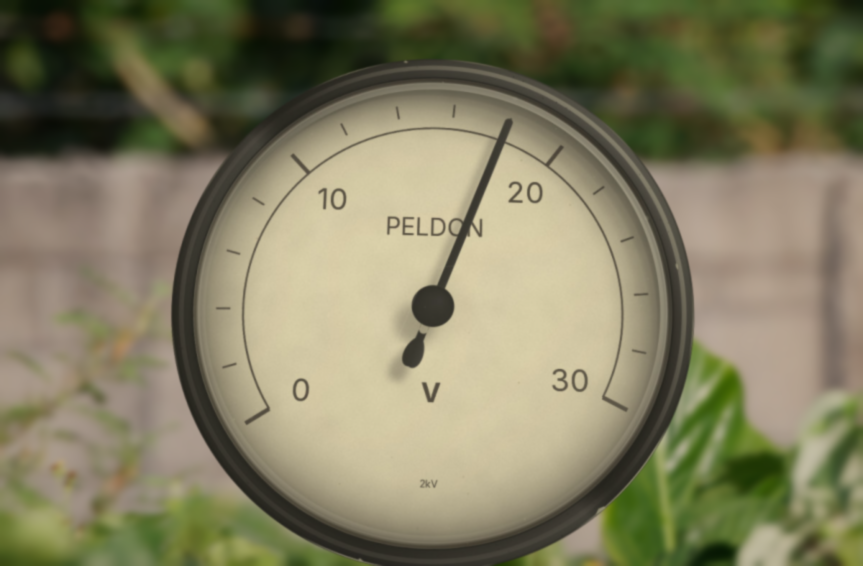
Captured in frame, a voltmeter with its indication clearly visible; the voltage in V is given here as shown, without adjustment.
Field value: 18 V
